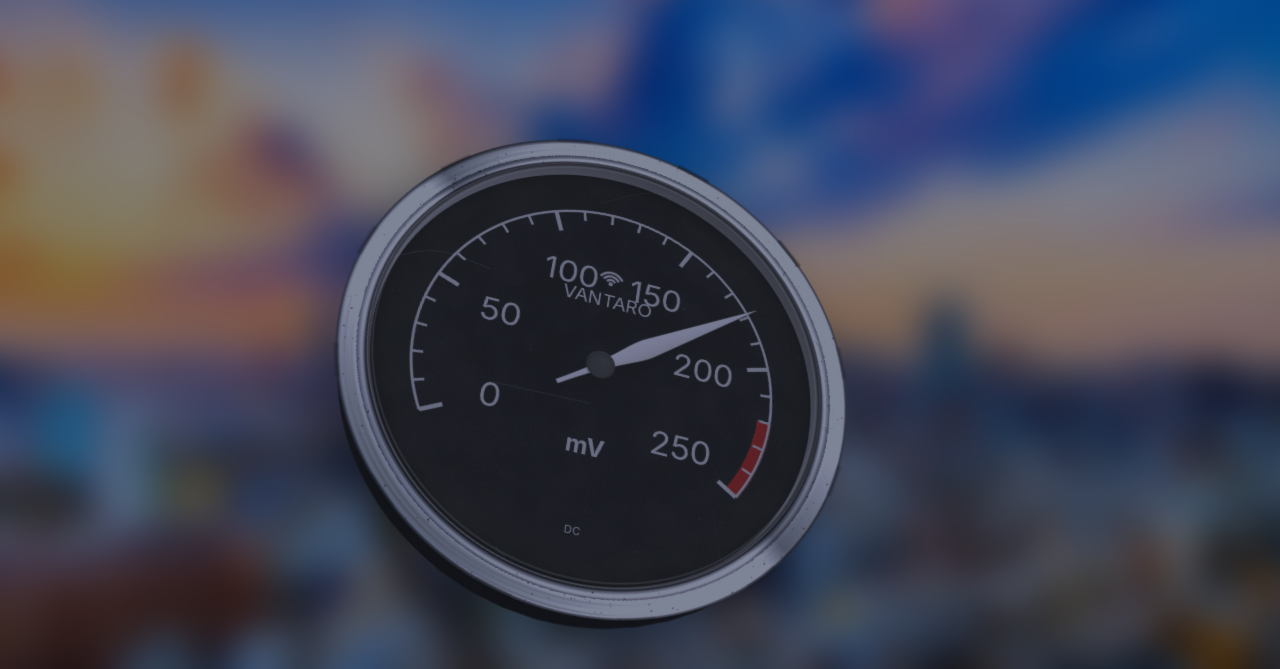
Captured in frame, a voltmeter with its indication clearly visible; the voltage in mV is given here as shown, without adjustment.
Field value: 180 mV
